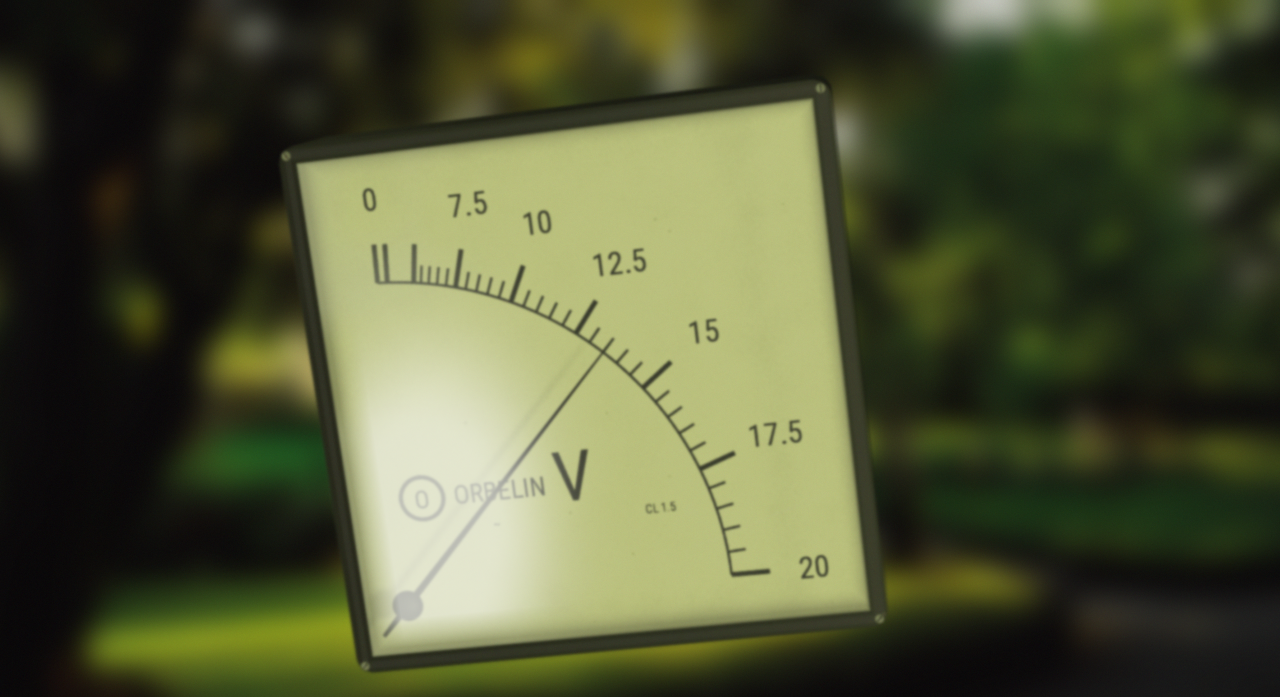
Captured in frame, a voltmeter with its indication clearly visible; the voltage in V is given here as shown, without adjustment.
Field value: 13.5 V
